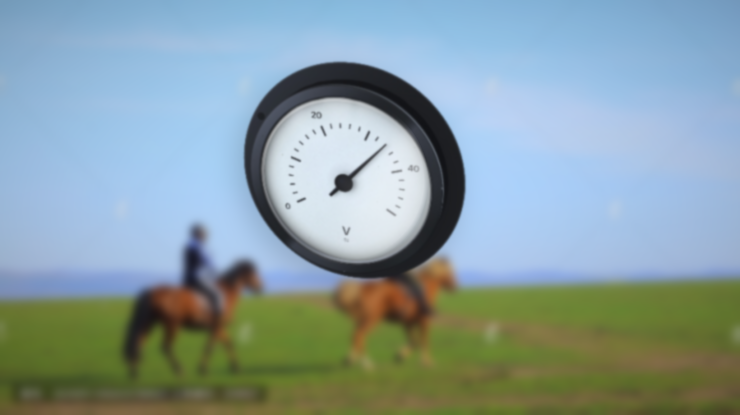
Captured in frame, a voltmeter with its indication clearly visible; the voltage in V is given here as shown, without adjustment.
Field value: 34 V
